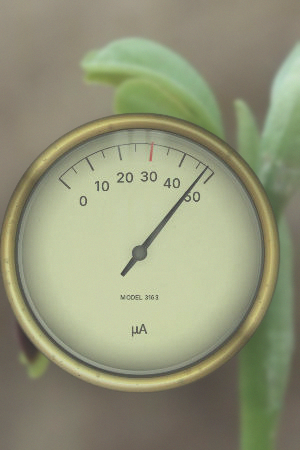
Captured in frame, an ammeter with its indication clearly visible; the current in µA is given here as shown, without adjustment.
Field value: 47.5 µA
